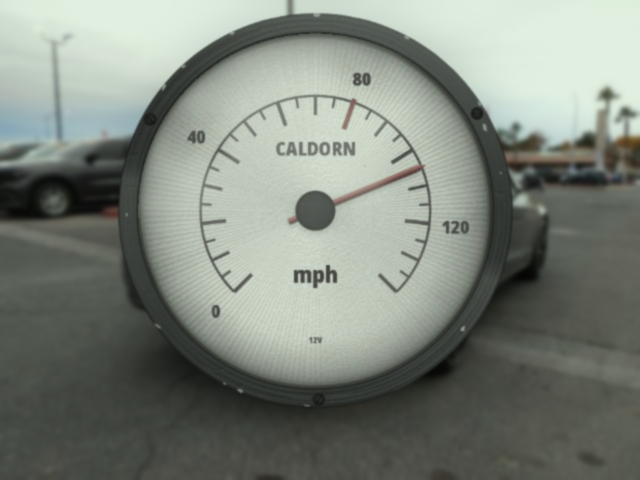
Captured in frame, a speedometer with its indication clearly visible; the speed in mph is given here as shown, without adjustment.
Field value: 105 mph
